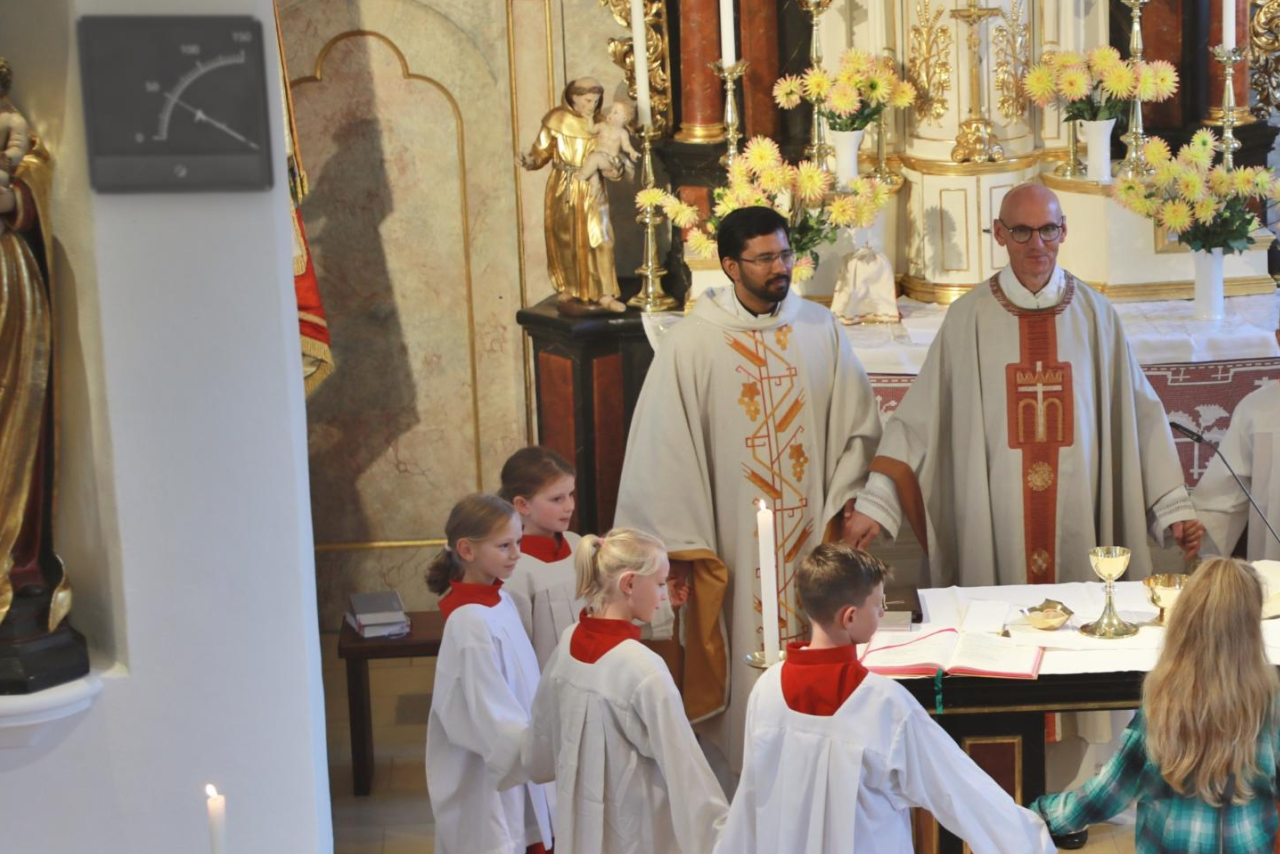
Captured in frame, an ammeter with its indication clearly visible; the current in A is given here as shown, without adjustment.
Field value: 50 A
